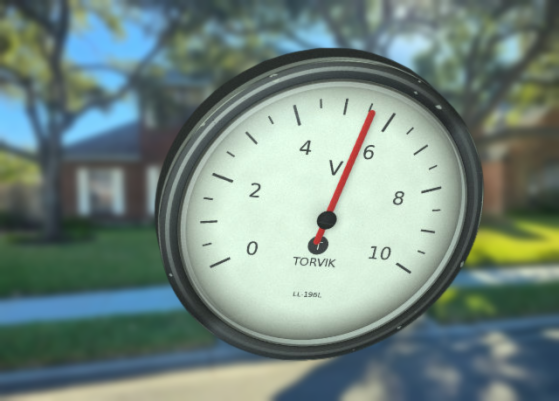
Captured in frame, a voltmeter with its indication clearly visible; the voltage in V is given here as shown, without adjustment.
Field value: 5.5 V
